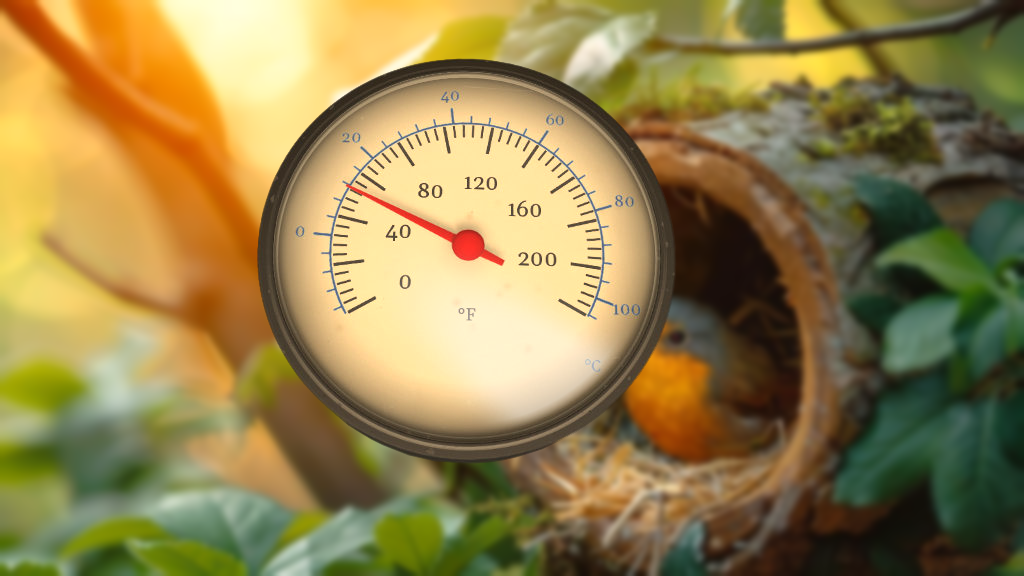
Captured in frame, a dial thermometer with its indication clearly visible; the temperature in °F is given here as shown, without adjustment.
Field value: 52 °F
